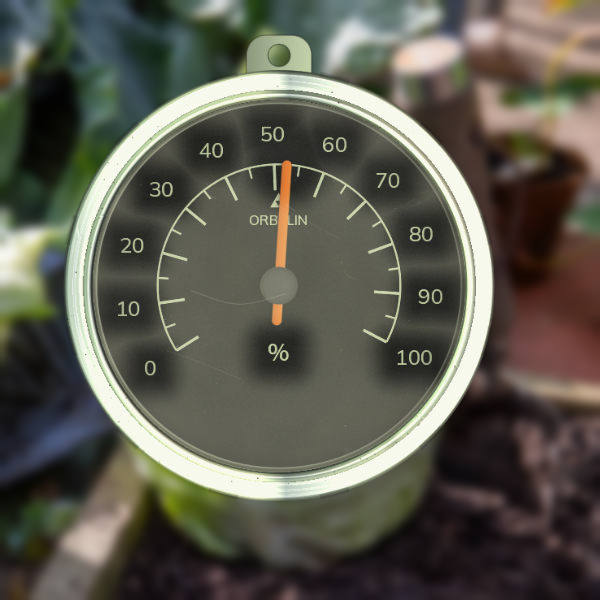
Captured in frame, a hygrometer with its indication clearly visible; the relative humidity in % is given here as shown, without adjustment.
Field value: 52.5 %
